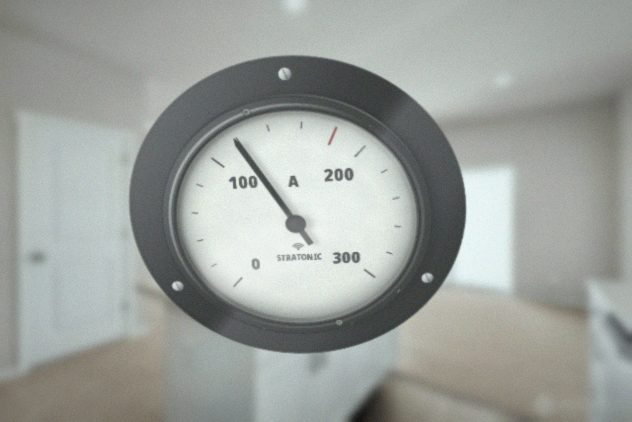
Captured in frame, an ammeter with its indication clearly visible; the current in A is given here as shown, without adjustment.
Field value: 120 A
